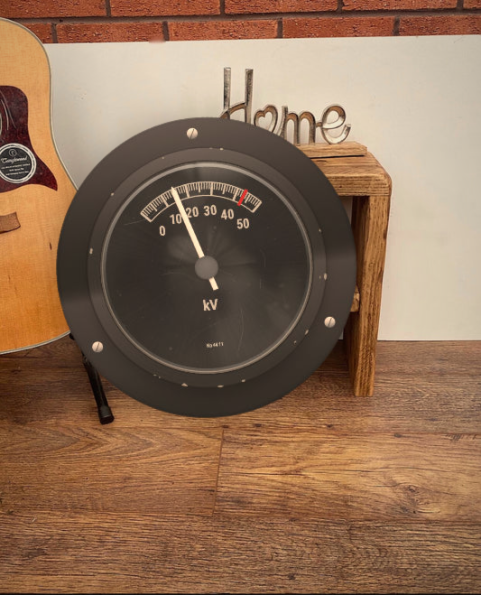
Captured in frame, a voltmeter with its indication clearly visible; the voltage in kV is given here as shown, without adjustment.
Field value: 15 kV
